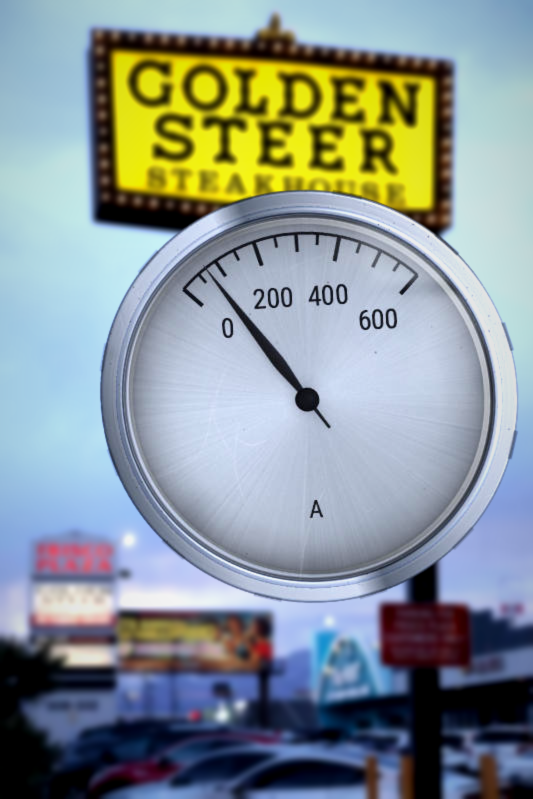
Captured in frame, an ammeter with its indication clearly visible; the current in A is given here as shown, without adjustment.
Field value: 75 A
